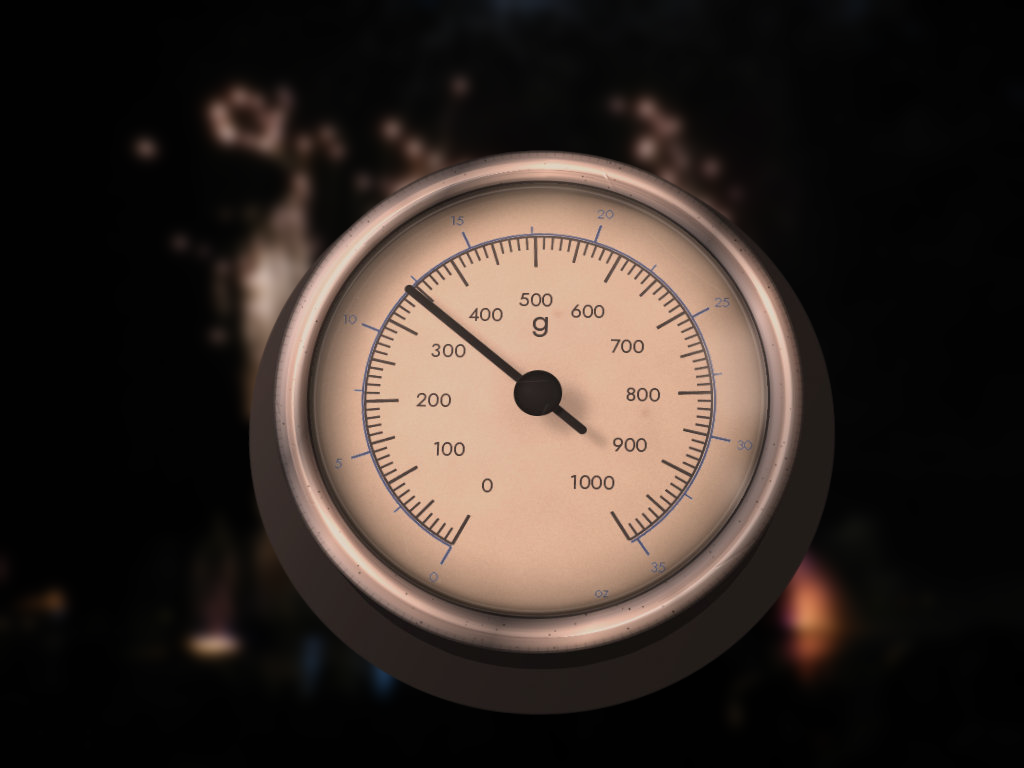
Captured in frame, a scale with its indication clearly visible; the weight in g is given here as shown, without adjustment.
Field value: 340 g
